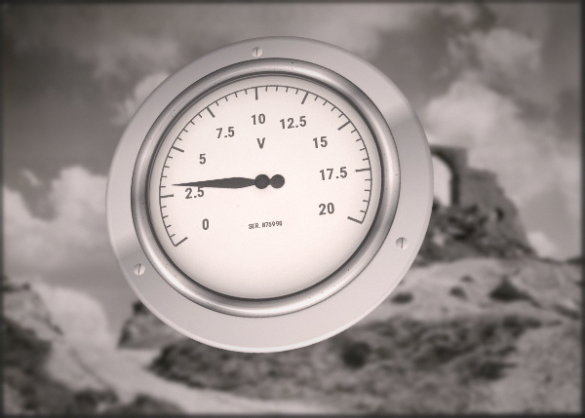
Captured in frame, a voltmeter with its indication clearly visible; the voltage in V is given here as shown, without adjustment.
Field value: 3 V
